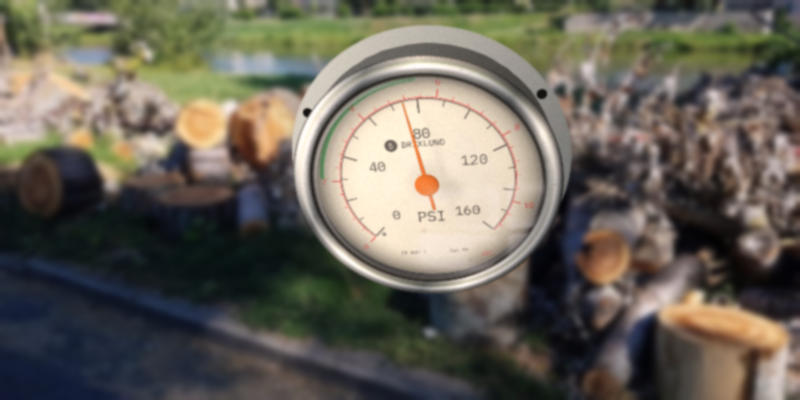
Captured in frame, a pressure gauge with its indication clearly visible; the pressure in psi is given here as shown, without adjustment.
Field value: 75 psi
